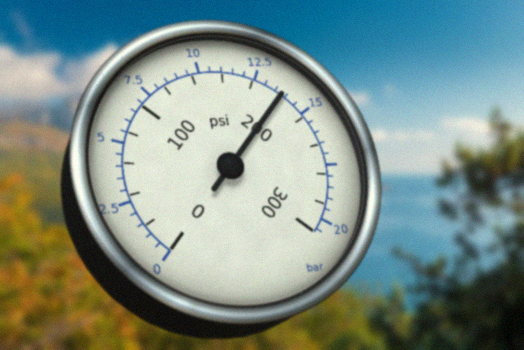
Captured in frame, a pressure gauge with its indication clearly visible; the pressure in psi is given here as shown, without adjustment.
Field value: 200 psi
